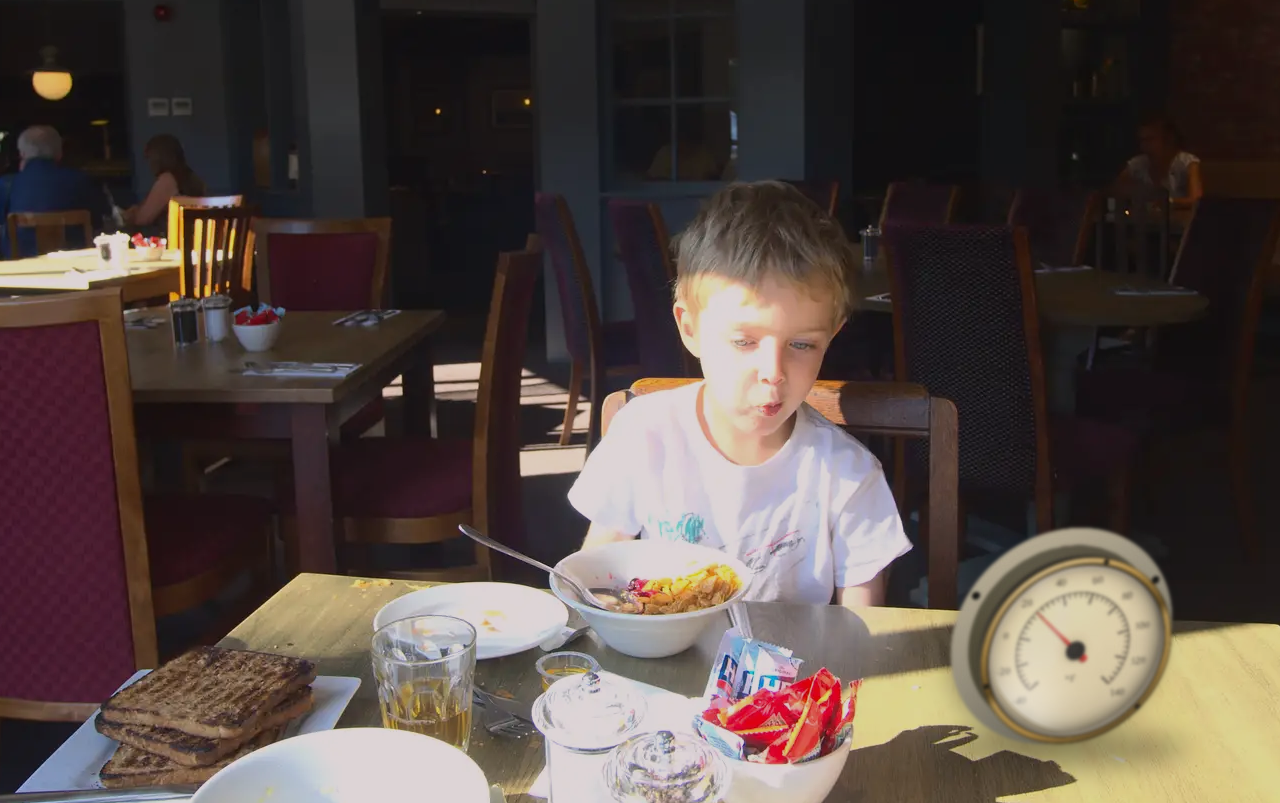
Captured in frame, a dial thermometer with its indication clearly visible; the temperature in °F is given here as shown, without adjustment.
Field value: 20 °F
